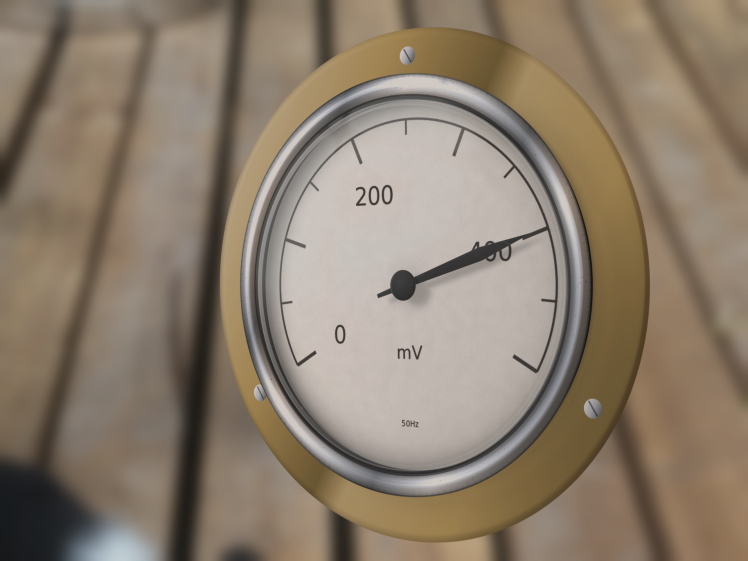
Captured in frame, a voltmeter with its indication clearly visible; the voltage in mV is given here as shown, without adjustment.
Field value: 400 mV
